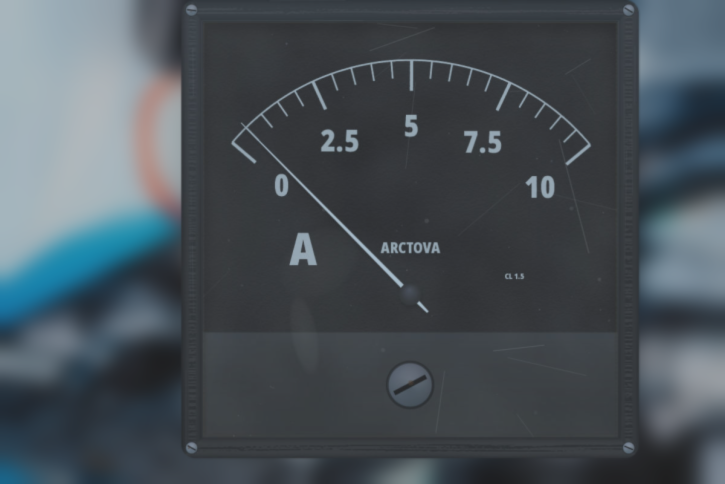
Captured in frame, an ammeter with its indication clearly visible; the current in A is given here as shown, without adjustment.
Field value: 0.5 A
